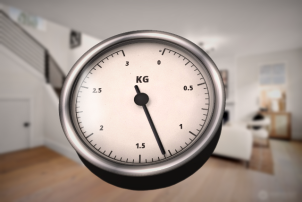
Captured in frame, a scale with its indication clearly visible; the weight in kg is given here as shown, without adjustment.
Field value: 1.3 kg
